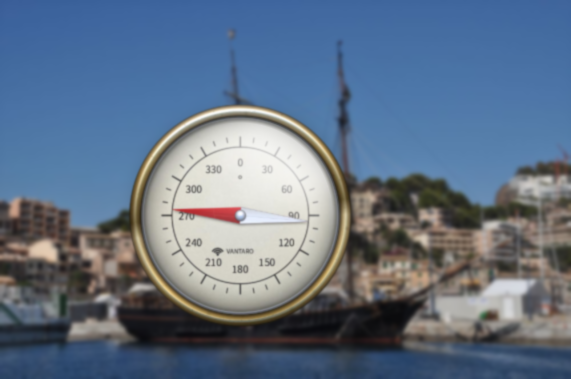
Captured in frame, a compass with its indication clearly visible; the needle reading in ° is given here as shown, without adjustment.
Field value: 275 °
